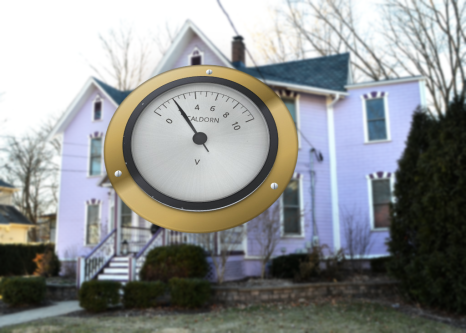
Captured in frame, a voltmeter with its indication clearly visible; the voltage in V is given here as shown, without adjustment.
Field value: 2 V
